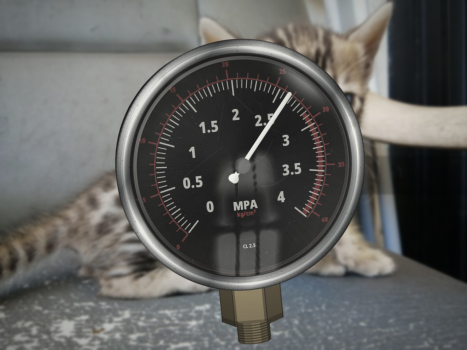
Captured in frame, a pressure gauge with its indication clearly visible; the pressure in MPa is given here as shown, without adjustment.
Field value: 2.6 MPa
